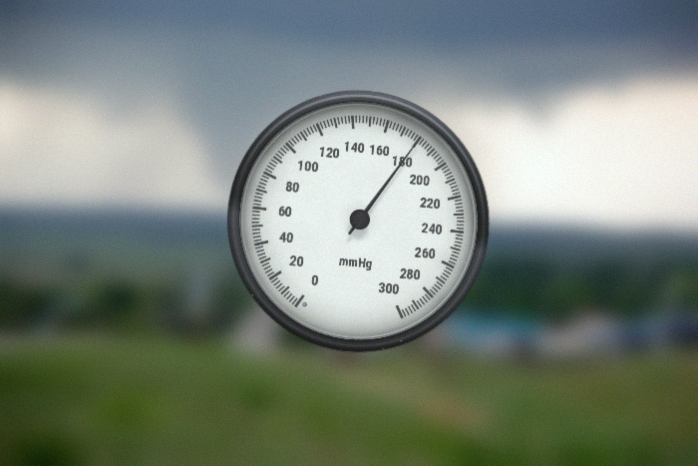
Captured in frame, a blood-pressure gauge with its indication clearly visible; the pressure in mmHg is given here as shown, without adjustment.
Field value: 180 mmHg
